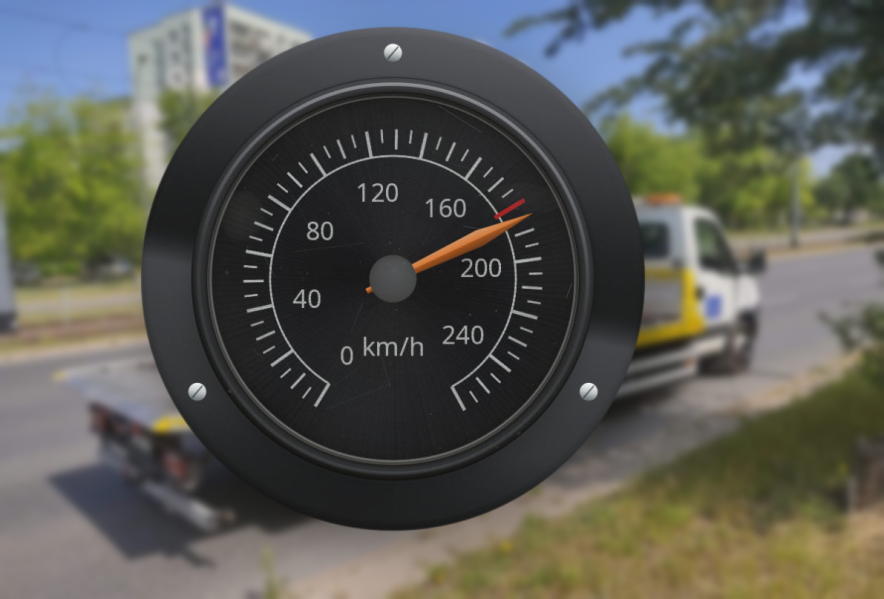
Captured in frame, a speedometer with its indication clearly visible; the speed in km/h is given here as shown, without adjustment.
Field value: 185 km/h
